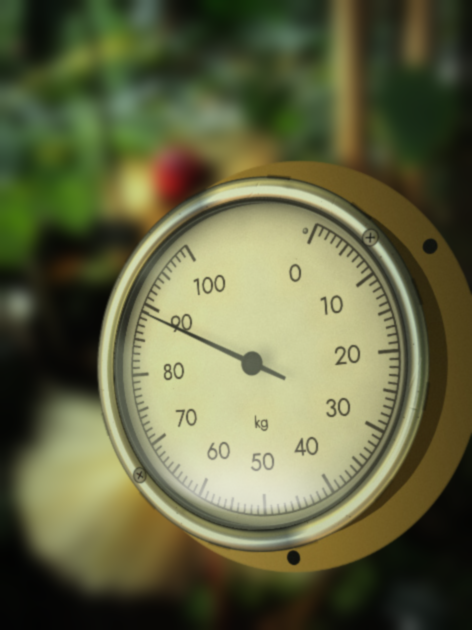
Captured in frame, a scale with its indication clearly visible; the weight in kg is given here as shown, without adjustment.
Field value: 89 kg
